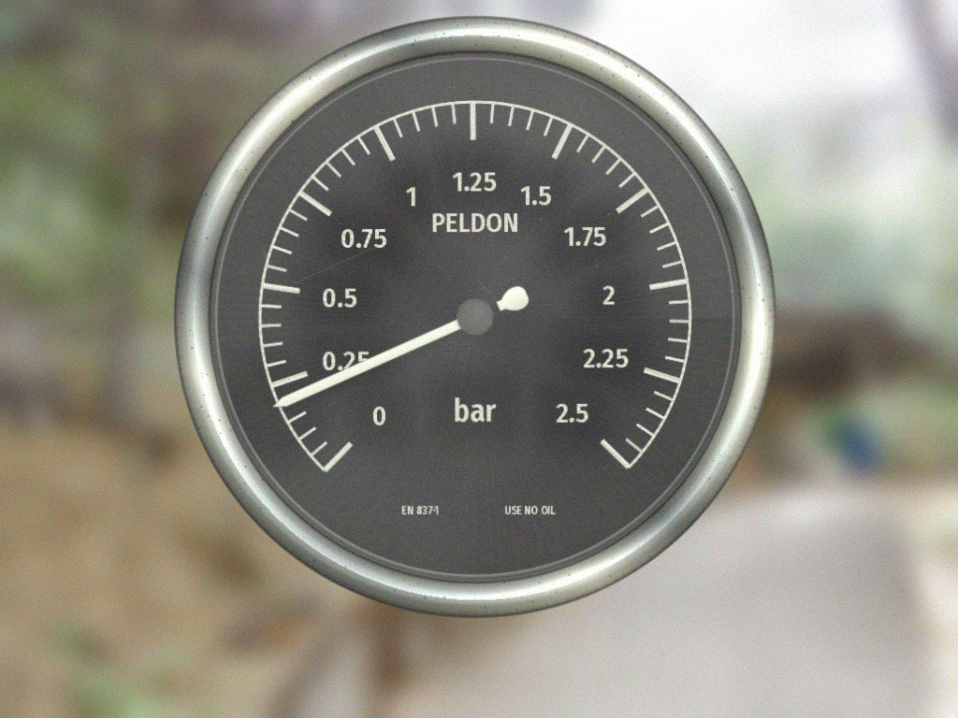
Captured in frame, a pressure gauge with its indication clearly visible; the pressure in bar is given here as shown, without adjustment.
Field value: 0.2 bar
